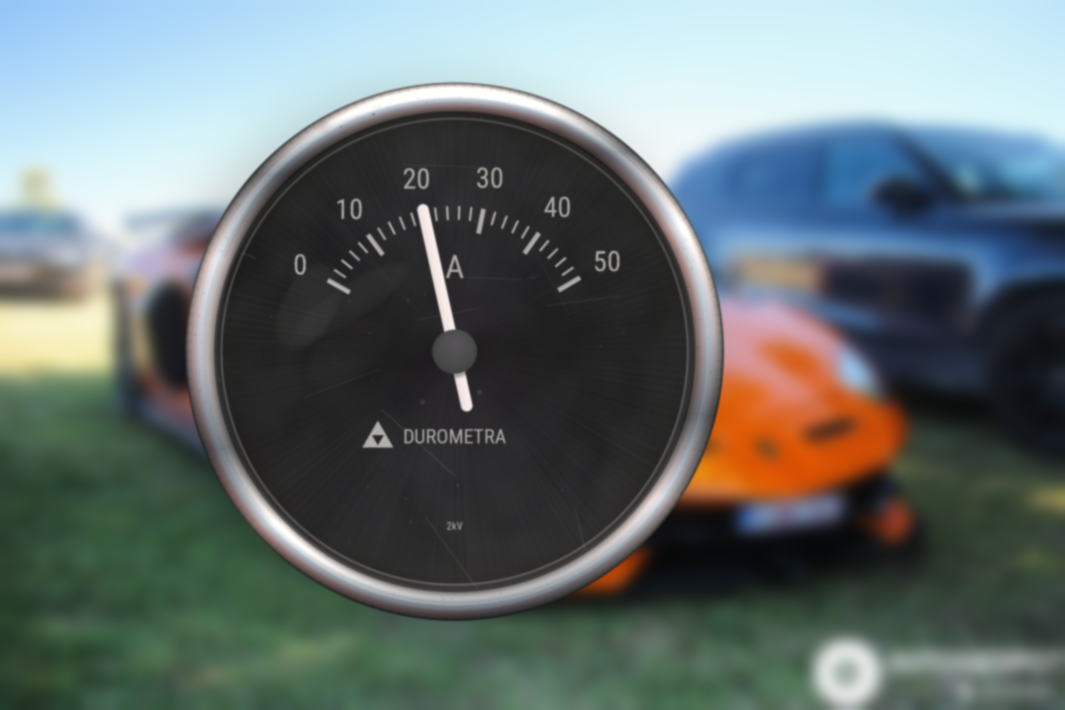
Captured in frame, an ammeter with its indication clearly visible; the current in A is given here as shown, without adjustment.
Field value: 20 A
